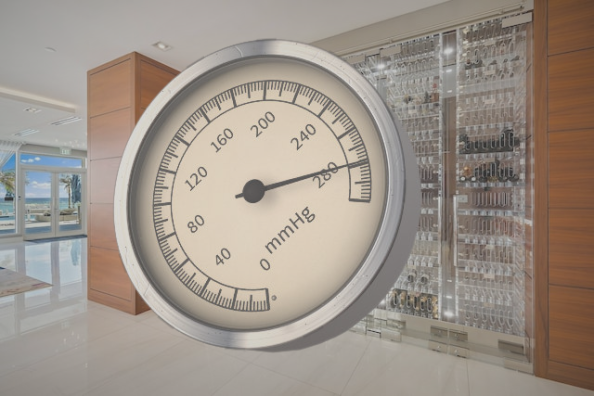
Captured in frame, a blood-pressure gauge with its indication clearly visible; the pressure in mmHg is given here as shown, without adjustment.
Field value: 280 mmHg
